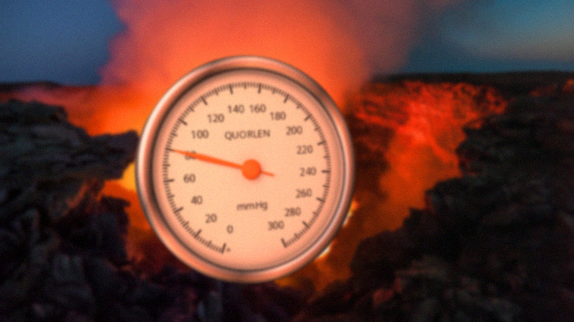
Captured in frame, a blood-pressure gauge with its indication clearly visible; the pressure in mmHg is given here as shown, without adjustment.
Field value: 80 mmHg
